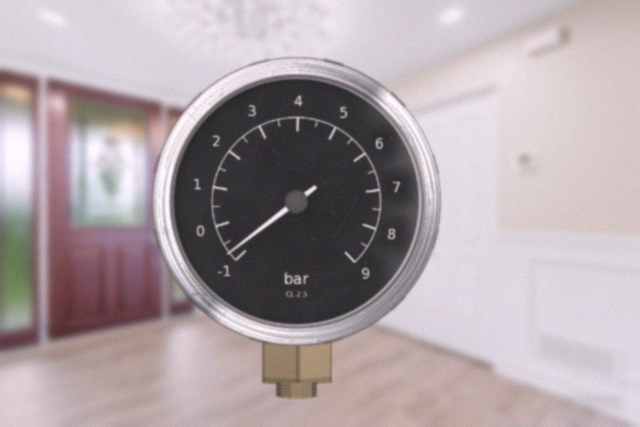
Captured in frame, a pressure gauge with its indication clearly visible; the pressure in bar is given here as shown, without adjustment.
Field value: -0.75 bar
